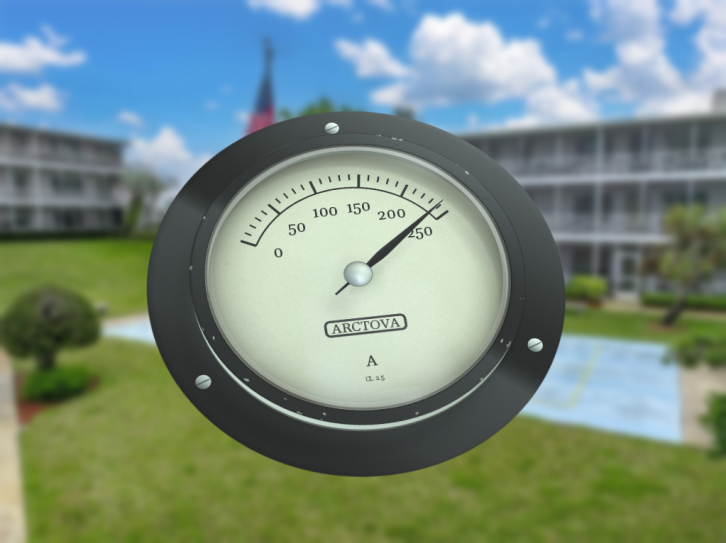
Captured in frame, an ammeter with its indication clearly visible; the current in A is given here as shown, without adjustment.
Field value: 240 A
